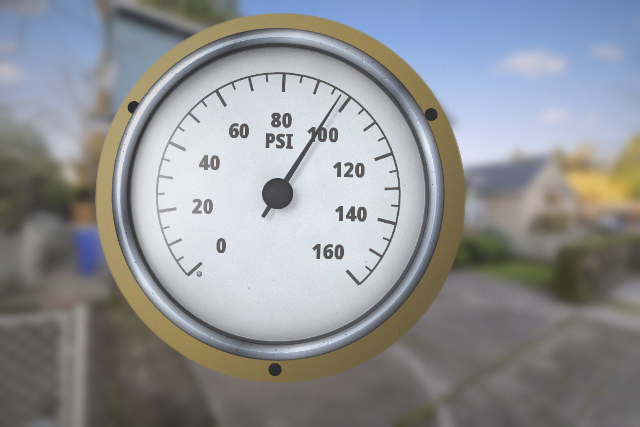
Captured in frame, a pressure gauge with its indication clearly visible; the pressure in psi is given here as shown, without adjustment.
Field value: 97.5 psi
